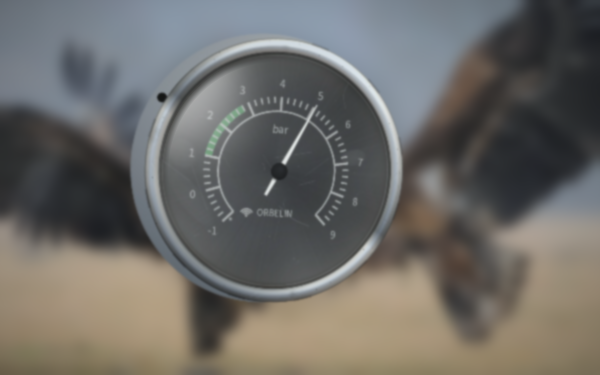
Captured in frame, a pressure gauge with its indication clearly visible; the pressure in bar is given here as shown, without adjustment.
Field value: 5 bar
